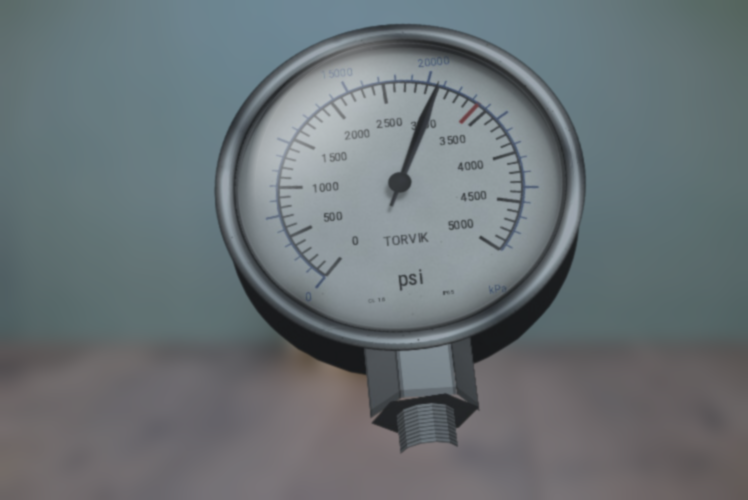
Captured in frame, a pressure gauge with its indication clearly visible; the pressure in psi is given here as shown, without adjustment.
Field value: 3000 psi
